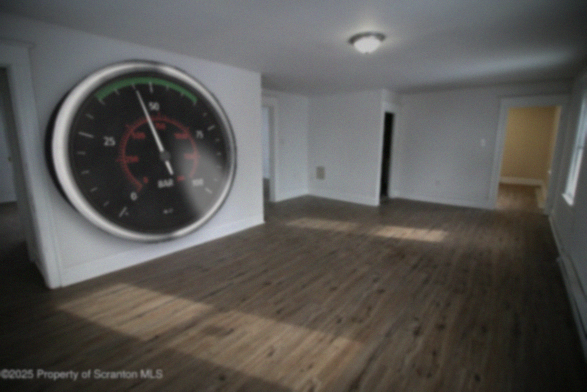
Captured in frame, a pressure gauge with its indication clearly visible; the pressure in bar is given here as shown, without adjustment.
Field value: 45 bar
